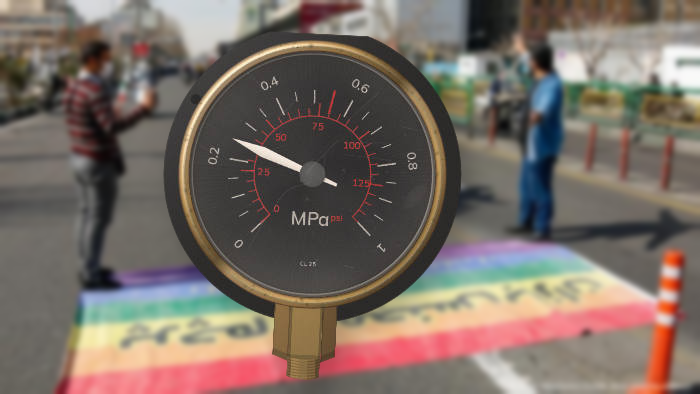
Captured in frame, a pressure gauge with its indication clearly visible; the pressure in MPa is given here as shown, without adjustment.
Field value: 0.25 MPa
